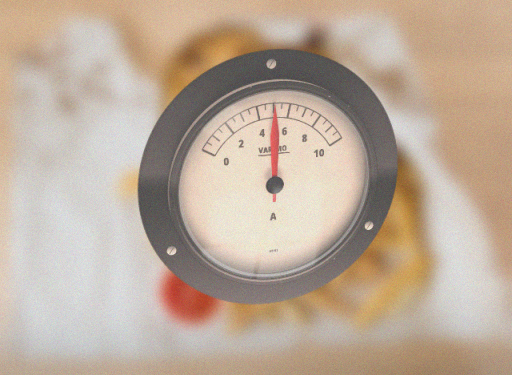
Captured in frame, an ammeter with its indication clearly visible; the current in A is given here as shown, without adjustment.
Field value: 5 A
